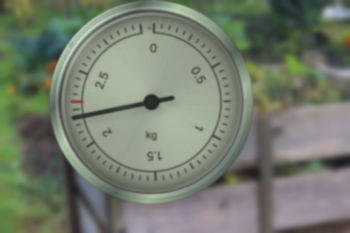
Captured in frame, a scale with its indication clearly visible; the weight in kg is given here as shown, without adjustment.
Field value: 2.2 kg
